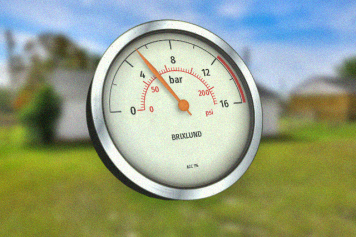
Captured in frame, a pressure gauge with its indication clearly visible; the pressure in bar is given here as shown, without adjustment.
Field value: 5 bar
